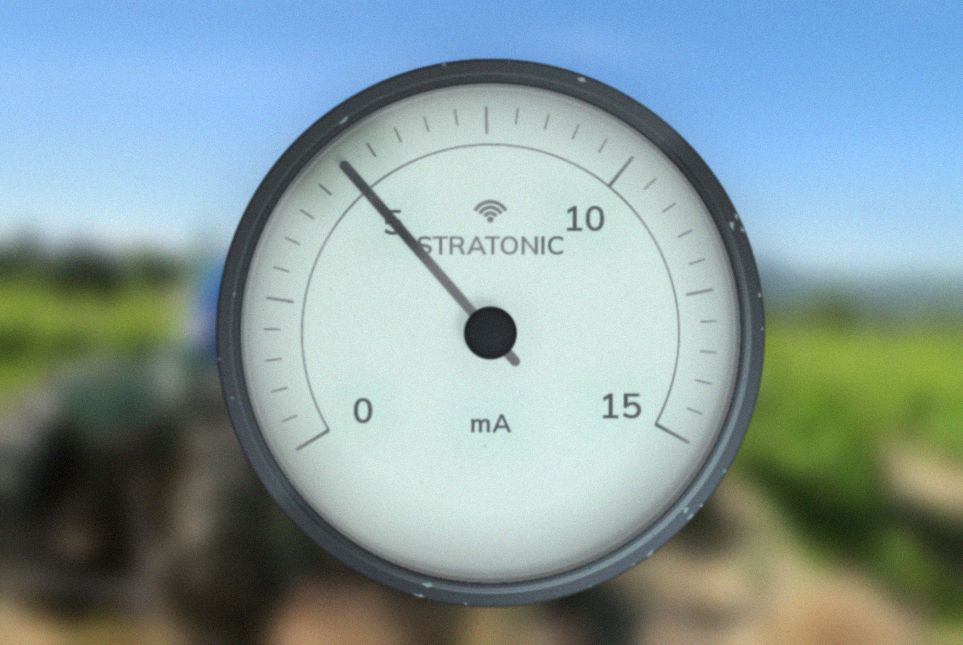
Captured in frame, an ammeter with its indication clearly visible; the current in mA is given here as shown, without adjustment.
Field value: 5 mA
